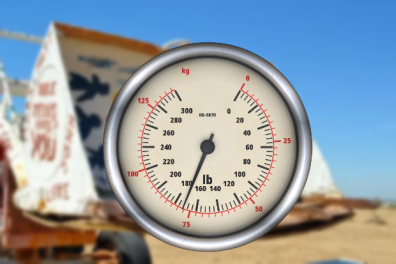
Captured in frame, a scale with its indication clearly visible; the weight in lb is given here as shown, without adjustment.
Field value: 172 lb
